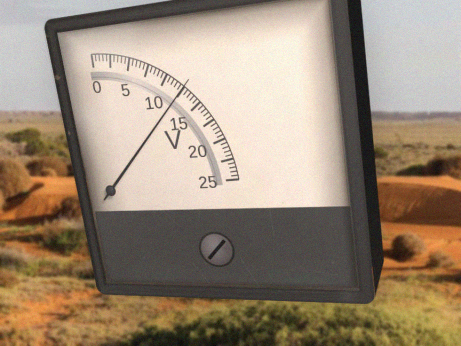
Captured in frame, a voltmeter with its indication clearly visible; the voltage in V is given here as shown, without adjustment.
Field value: 12.5 V
